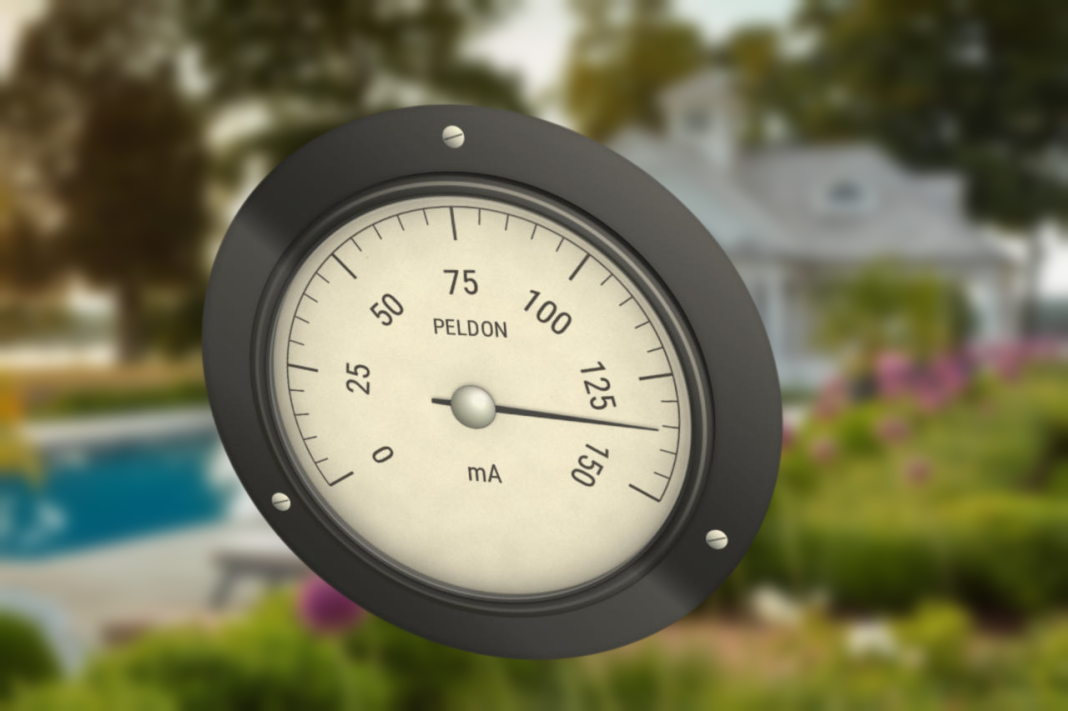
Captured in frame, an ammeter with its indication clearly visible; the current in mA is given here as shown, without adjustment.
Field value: 135 mA
